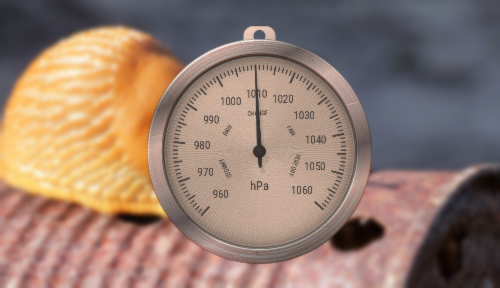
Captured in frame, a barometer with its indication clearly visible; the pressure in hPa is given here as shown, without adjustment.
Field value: 1010 hPa
